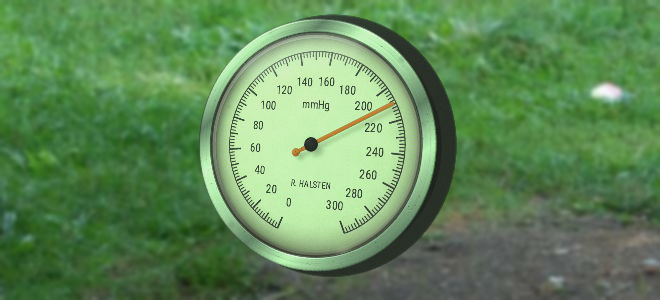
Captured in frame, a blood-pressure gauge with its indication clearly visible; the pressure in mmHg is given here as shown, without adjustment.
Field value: 210 mmHg
